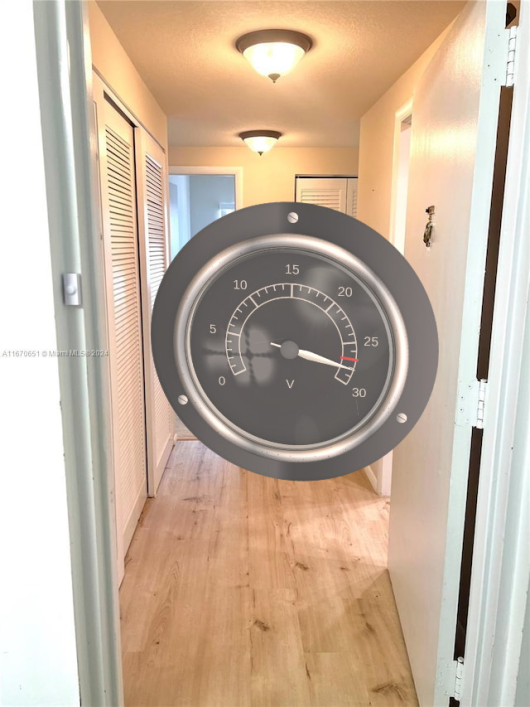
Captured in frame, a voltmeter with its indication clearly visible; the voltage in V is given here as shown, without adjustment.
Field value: 28 V
